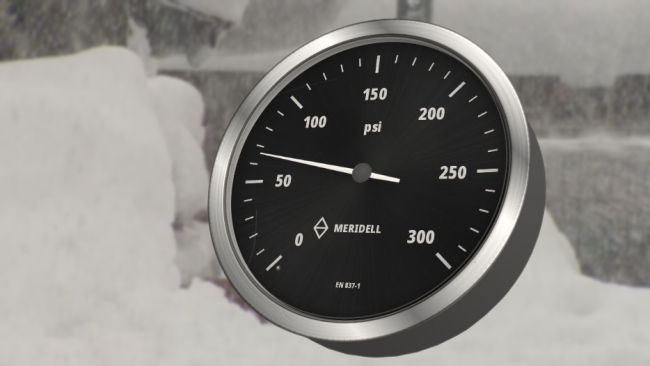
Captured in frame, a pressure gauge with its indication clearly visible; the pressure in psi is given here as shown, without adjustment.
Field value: 65 psi
